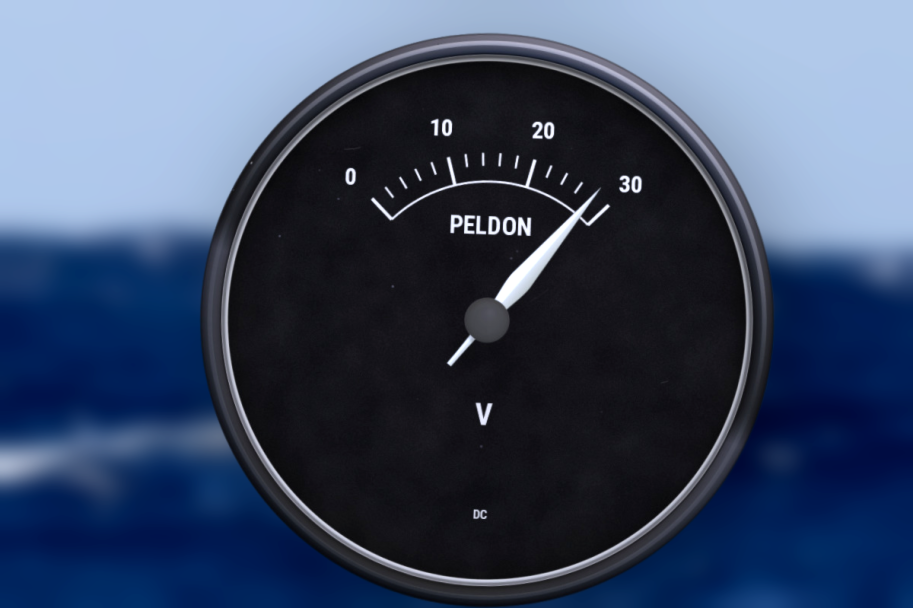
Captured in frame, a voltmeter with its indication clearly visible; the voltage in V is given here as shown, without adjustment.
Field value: 28 V
